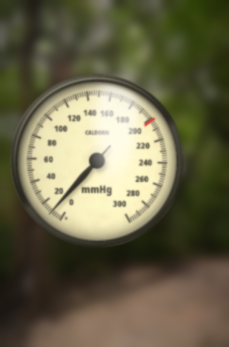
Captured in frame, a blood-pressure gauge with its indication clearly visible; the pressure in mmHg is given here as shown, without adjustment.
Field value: 10 mmHg
